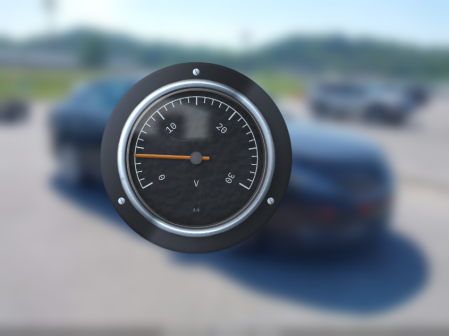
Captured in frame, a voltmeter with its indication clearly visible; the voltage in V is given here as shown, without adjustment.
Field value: 4 V
